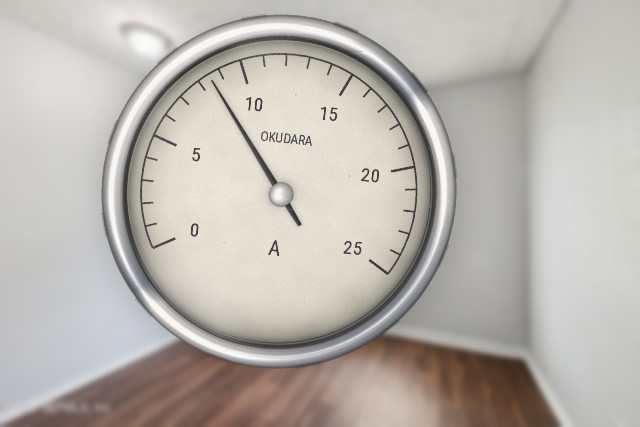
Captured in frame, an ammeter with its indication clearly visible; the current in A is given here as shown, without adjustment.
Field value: 8.5 A
